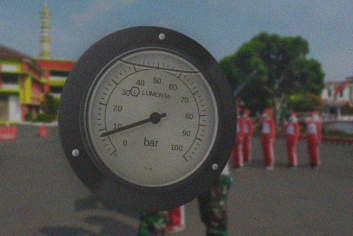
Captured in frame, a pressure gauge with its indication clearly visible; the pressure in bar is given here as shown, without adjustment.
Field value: 8 bar
